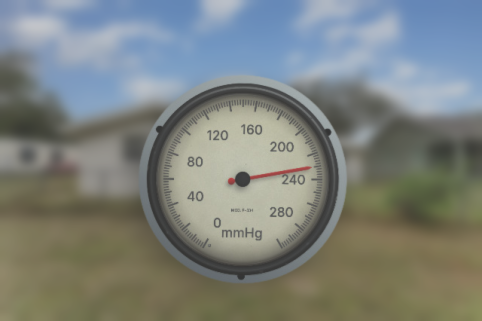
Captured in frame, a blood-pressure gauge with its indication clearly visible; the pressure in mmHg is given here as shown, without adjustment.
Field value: 230 mmHg
